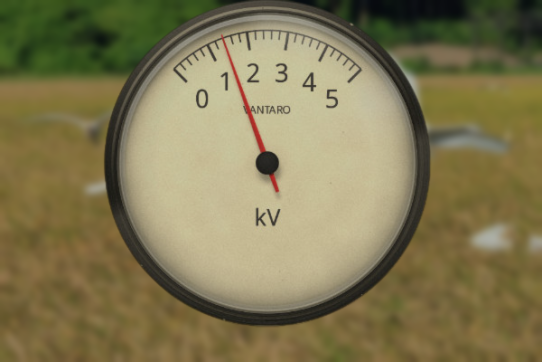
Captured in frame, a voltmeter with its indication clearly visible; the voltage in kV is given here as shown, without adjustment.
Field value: 1.4 kV
